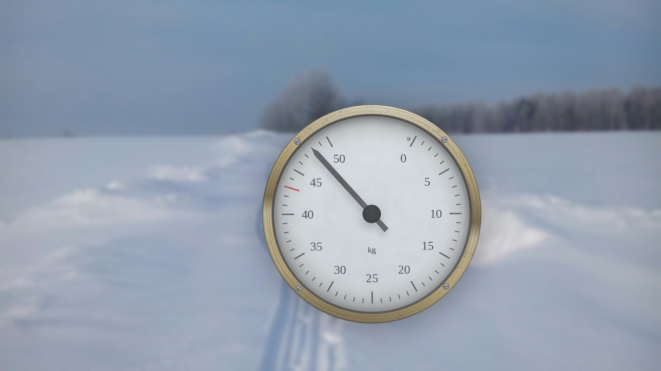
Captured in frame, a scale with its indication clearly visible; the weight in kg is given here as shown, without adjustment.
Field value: 48 kg
